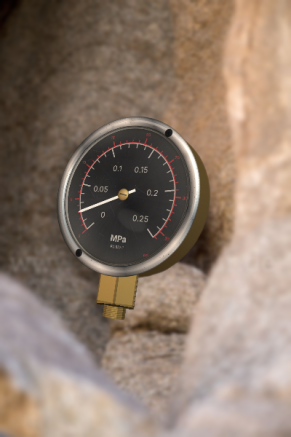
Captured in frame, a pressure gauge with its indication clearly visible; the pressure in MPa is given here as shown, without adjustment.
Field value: 0.02 MPa
